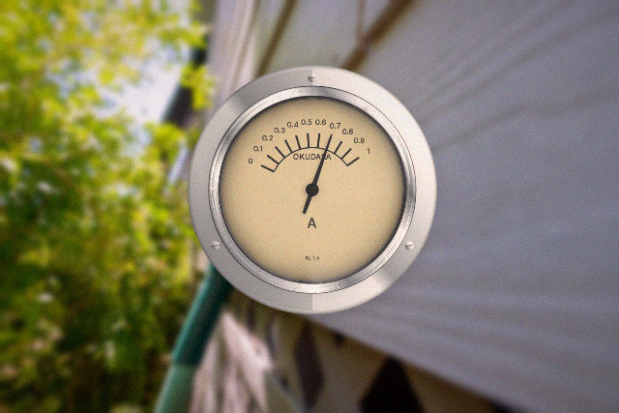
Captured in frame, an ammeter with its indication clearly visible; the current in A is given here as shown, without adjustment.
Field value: 0.7 A
